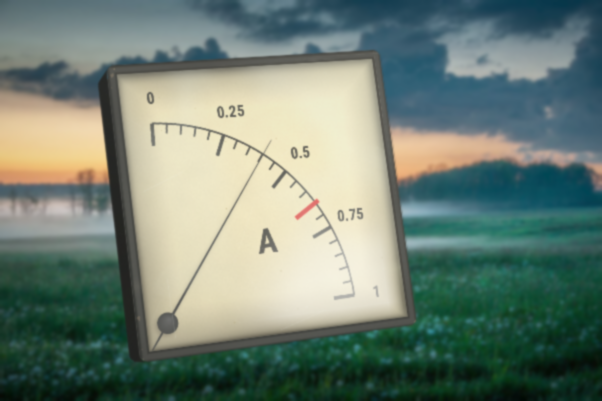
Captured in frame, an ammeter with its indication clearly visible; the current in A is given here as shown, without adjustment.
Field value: 0.4 A
